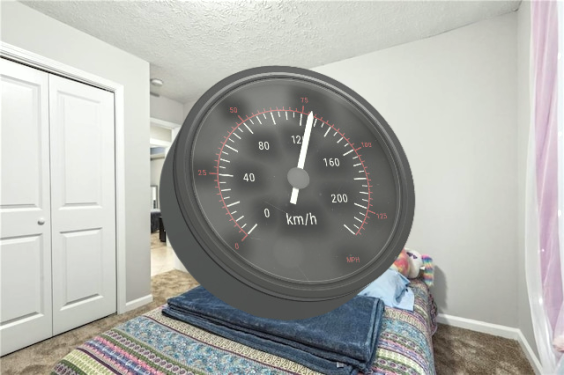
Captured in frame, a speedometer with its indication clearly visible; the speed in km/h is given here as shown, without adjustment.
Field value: 125 km/h
